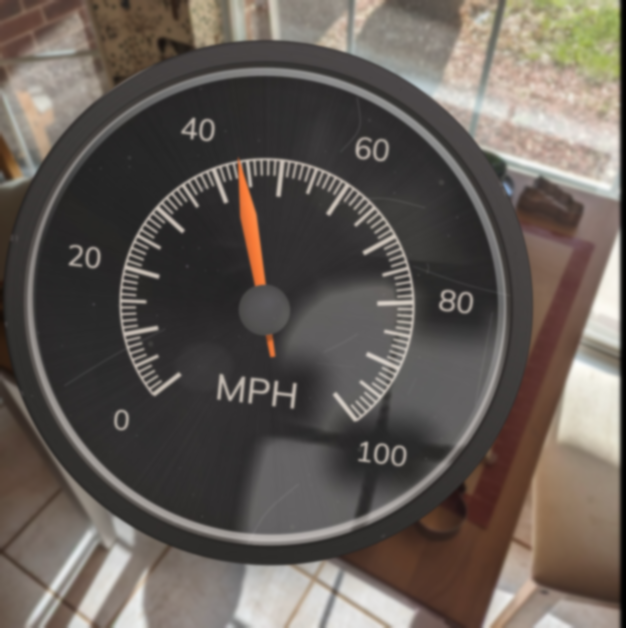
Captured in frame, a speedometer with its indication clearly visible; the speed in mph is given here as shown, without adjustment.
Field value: 44 mph
